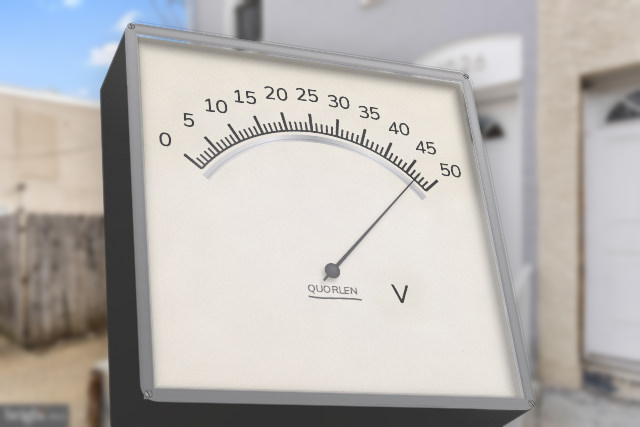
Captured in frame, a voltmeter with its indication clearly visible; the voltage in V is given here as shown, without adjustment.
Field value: 47 V
